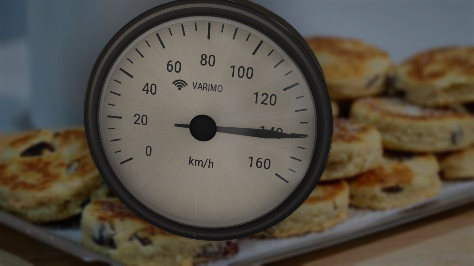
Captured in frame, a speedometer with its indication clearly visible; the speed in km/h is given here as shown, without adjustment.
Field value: 140 km/h
